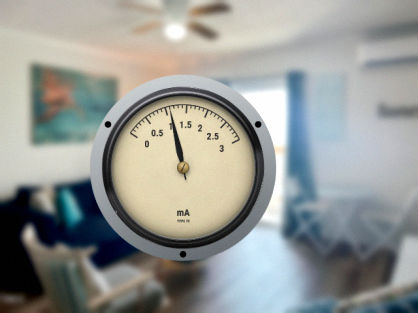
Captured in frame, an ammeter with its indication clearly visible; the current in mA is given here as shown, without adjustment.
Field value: 1.1 mA
